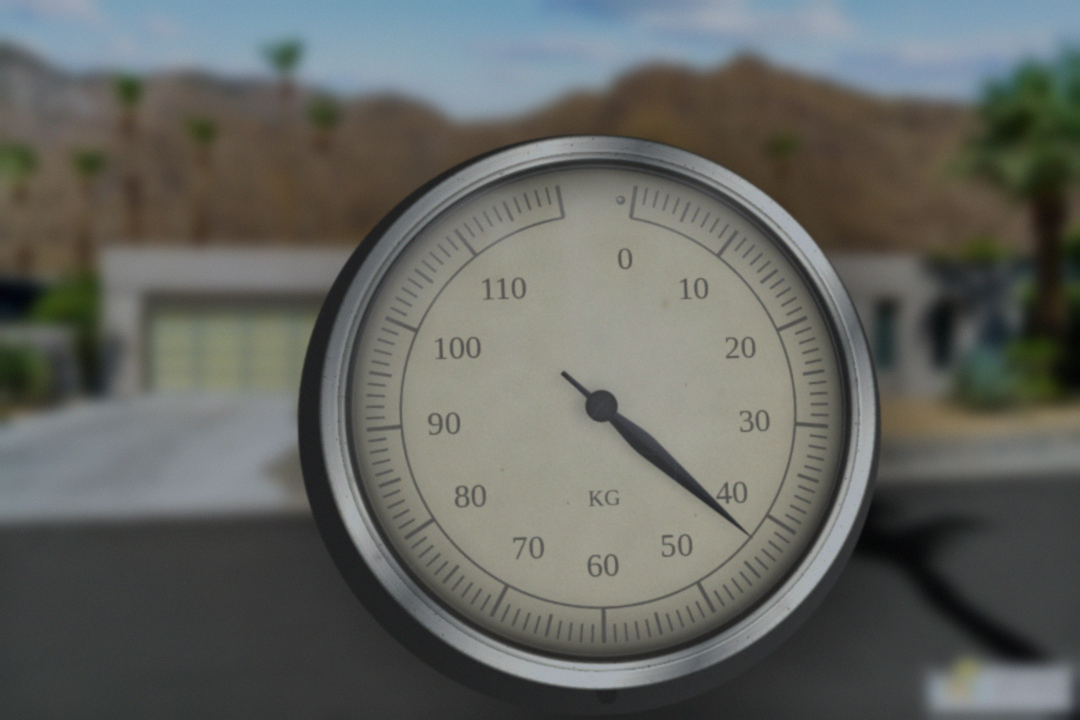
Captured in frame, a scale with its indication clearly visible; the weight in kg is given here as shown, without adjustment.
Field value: 43 kg
